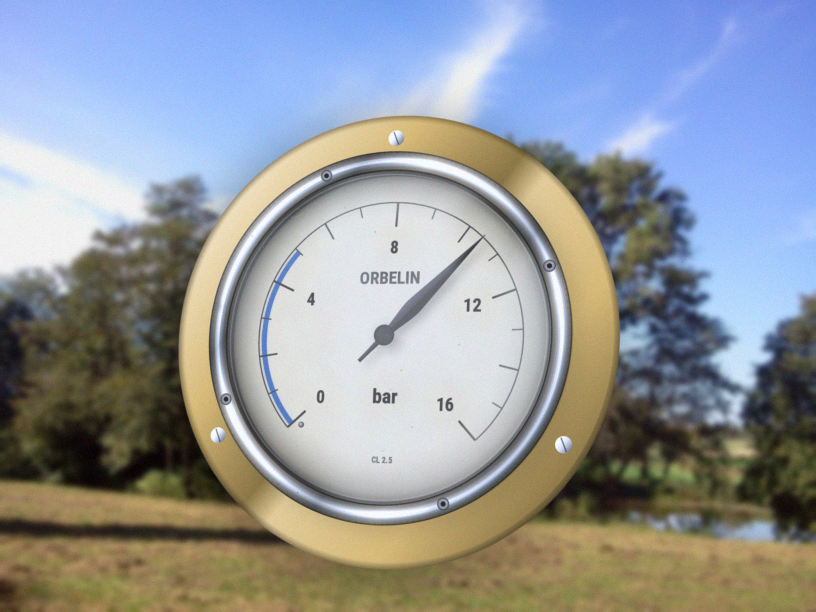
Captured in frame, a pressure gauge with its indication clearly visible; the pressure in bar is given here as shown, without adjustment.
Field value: 10.5 bar
